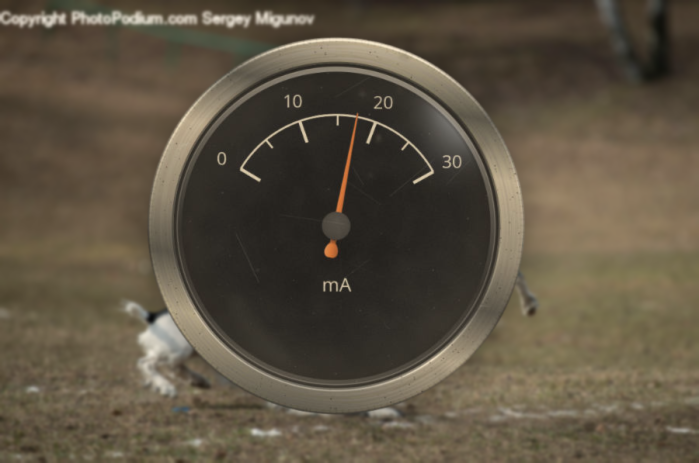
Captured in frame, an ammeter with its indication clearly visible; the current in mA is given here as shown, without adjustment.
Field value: 17.5 mA
